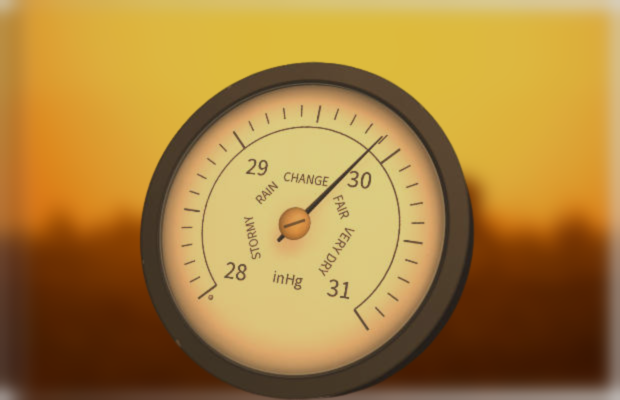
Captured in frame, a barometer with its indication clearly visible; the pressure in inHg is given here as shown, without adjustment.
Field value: 29.9 inHg
